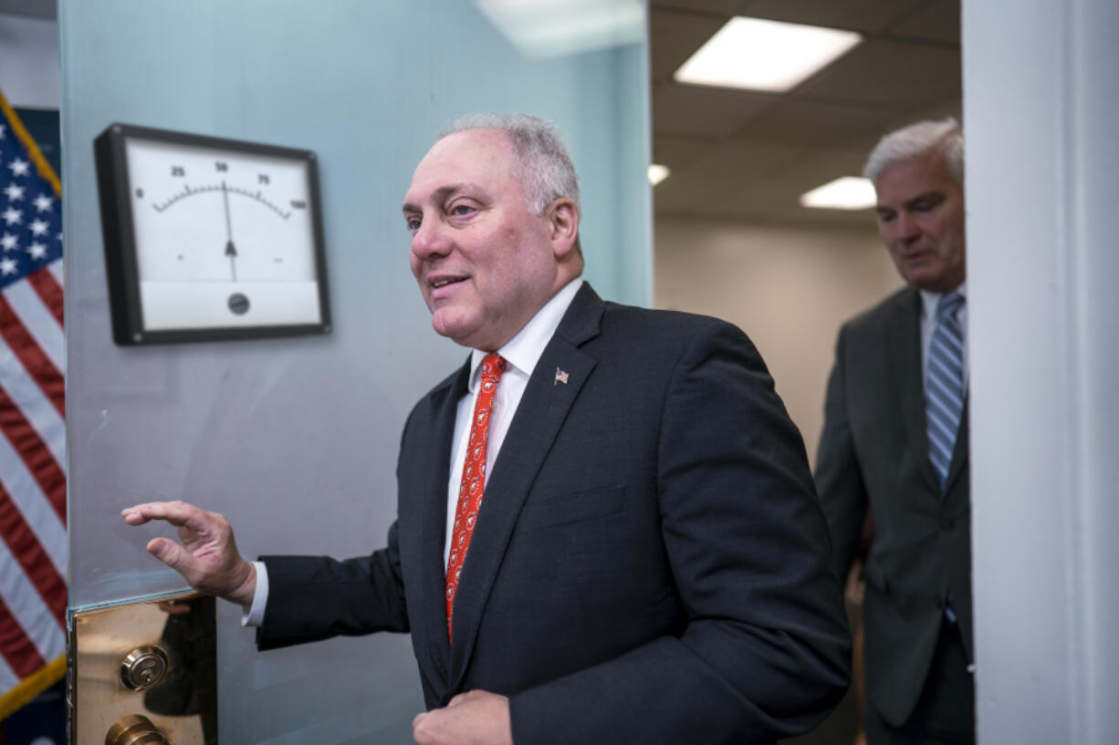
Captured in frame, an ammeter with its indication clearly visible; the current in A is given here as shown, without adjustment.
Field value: 50 A
